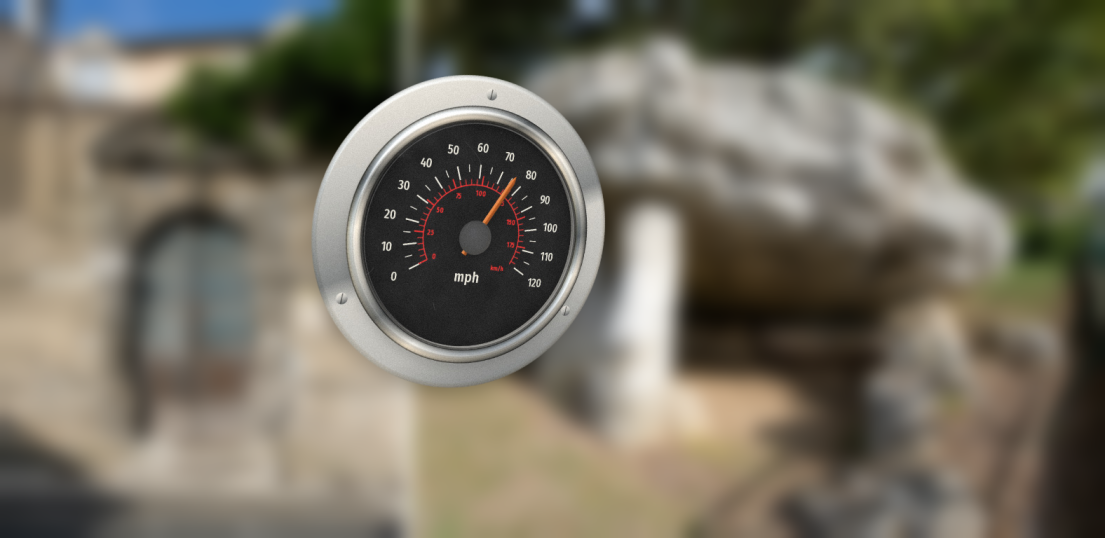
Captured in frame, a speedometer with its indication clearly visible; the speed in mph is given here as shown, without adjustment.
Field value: 75 mph
